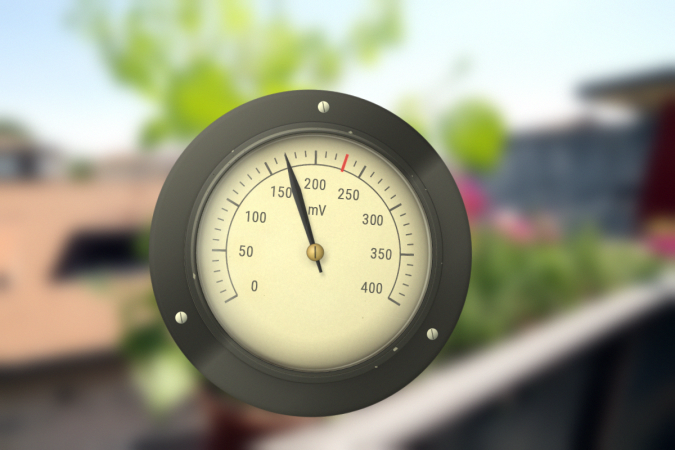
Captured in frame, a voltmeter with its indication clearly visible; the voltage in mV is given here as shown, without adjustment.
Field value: 170 mV
